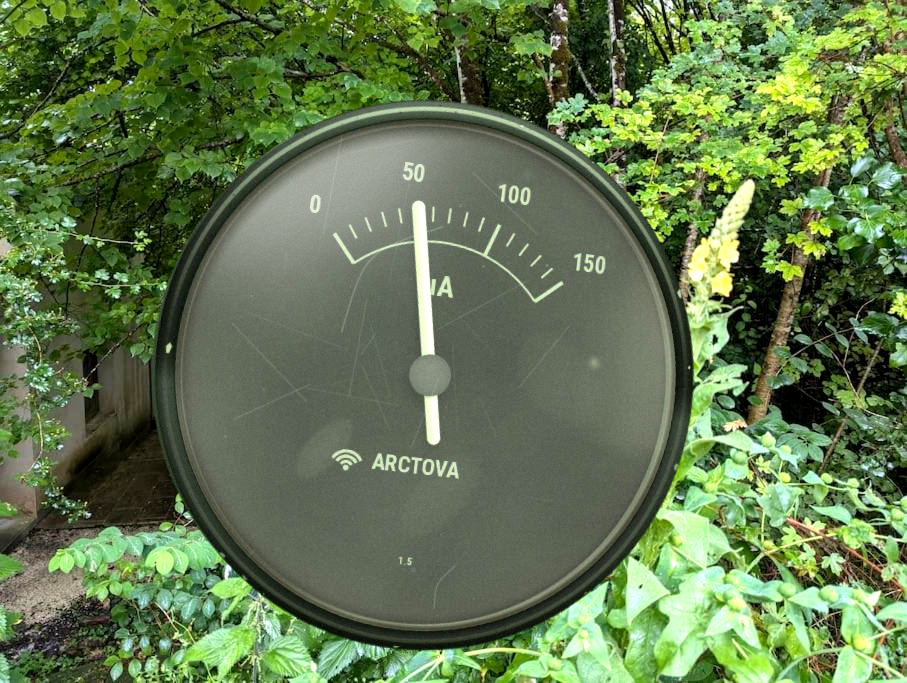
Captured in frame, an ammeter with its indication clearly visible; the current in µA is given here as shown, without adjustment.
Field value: 50 µA
